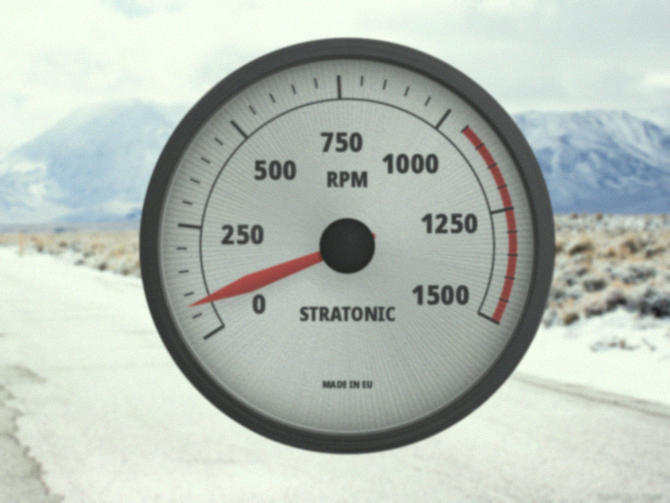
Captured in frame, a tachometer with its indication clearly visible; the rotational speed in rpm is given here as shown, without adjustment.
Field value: 75 rpm
